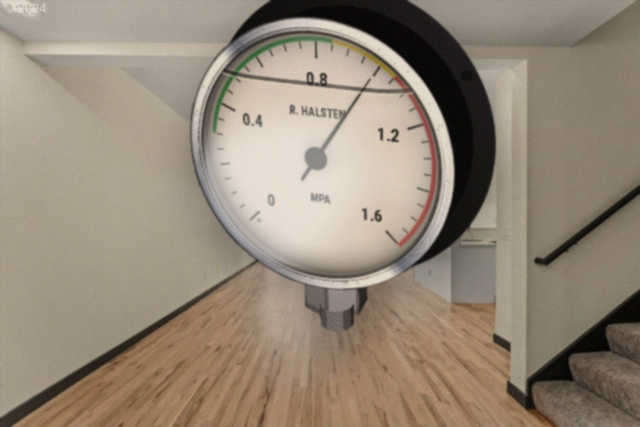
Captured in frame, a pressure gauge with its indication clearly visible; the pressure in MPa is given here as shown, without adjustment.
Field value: 1 MPa
